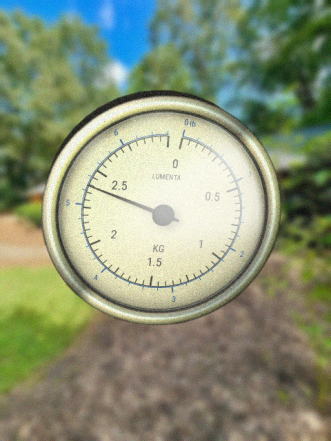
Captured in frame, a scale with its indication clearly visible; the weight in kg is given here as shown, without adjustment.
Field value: 2.4 kg
